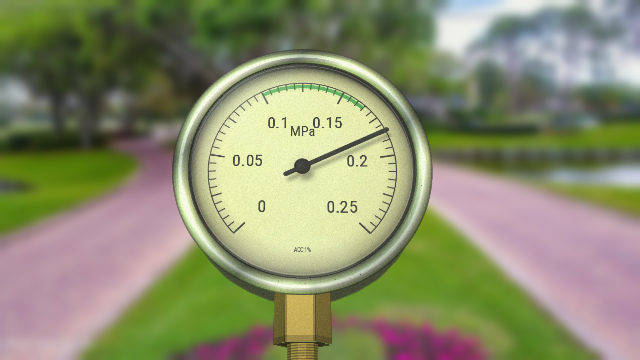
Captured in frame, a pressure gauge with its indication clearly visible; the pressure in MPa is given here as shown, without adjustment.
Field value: 0.185 MPa
